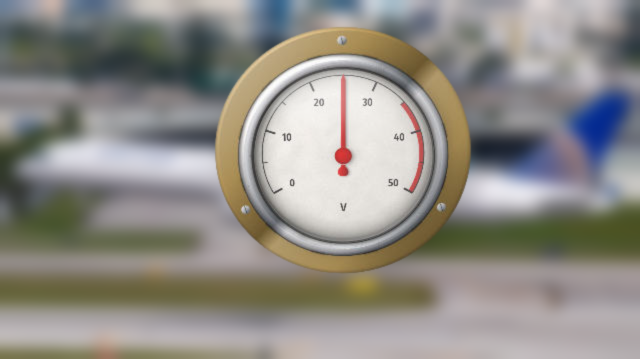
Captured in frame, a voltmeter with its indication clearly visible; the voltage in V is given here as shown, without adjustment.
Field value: 25 V
